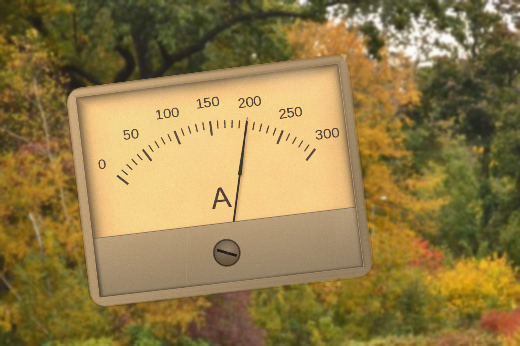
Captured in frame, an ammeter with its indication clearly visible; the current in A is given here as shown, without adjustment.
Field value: 200 A
